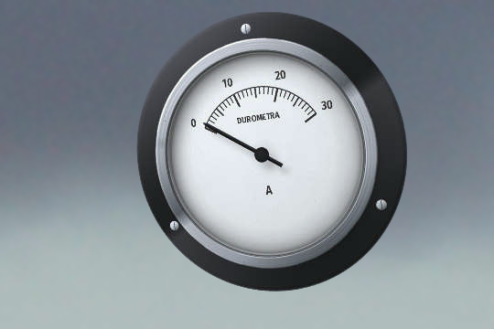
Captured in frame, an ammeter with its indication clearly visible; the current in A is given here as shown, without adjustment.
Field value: 1 A
